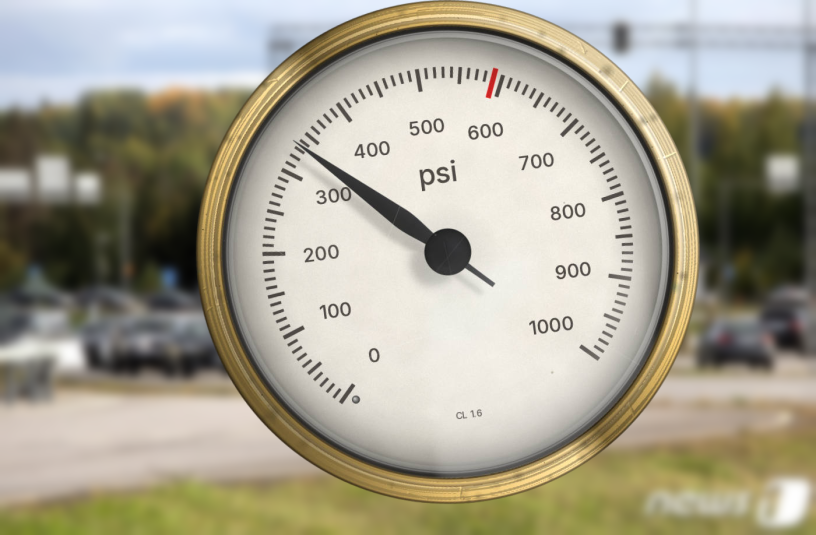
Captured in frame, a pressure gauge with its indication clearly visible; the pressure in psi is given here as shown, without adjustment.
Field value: 335 psi
